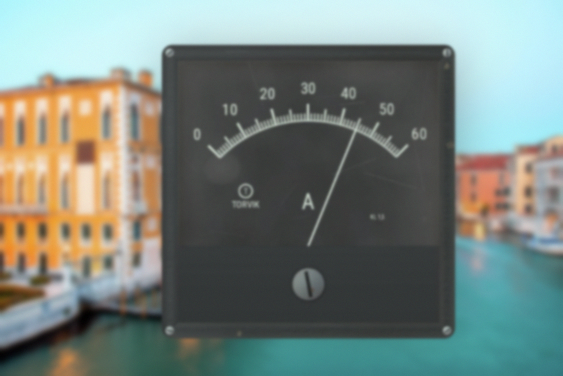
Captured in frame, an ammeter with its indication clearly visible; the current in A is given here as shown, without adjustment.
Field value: 45 A
